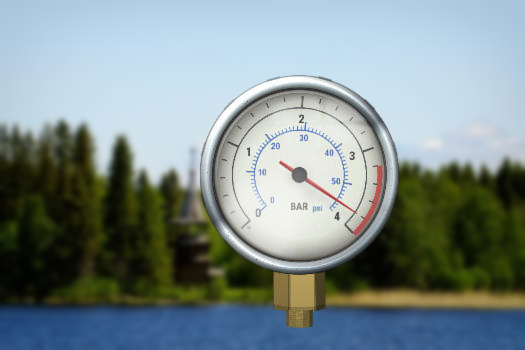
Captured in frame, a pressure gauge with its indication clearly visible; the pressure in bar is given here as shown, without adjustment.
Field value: 3.8 bar
